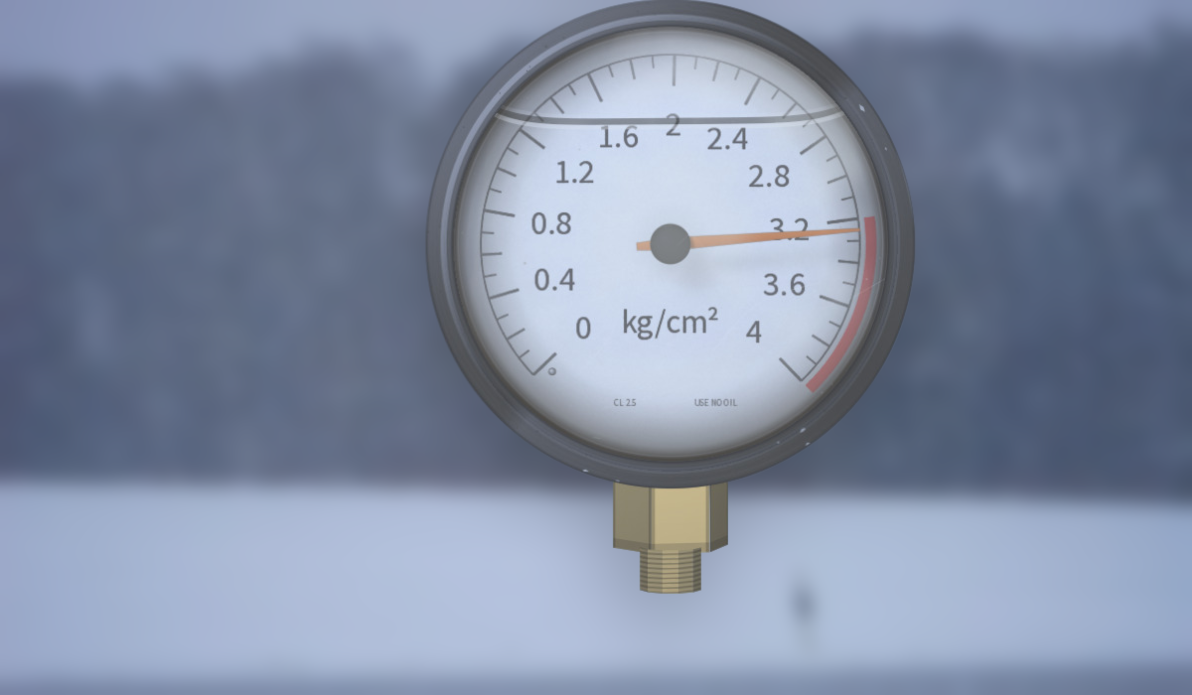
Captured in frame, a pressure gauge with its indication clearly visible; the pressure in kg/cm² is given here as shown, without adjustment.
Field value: 3.25 kg/cm²
